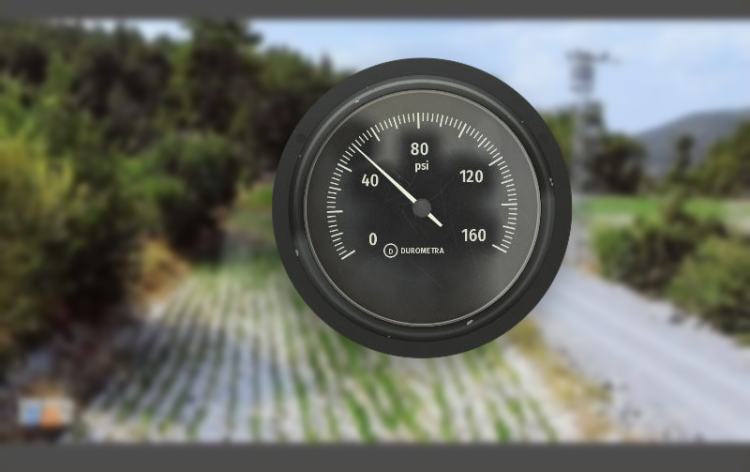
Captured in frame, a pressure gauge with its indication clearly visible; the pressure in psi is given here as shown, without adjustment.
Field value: 50 psi
